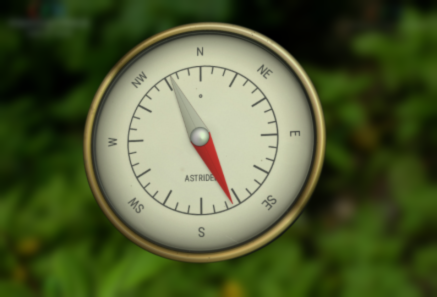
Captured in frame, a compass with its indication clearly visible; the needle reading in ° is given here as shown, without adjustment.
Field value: 155 °
